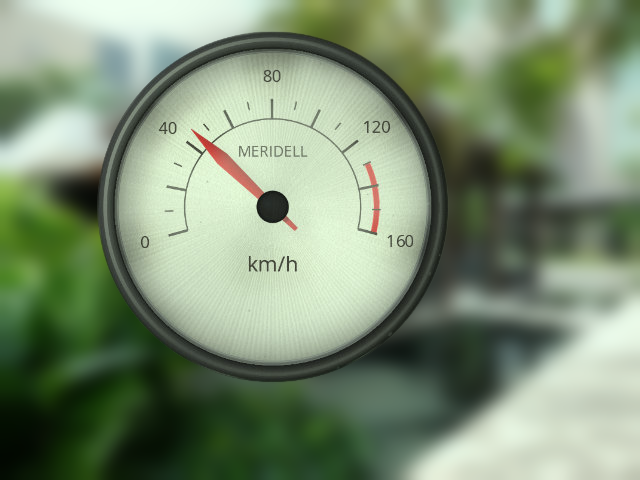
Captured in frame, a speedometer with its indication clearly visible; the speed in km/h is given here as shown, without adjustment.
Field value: 45 km/h
